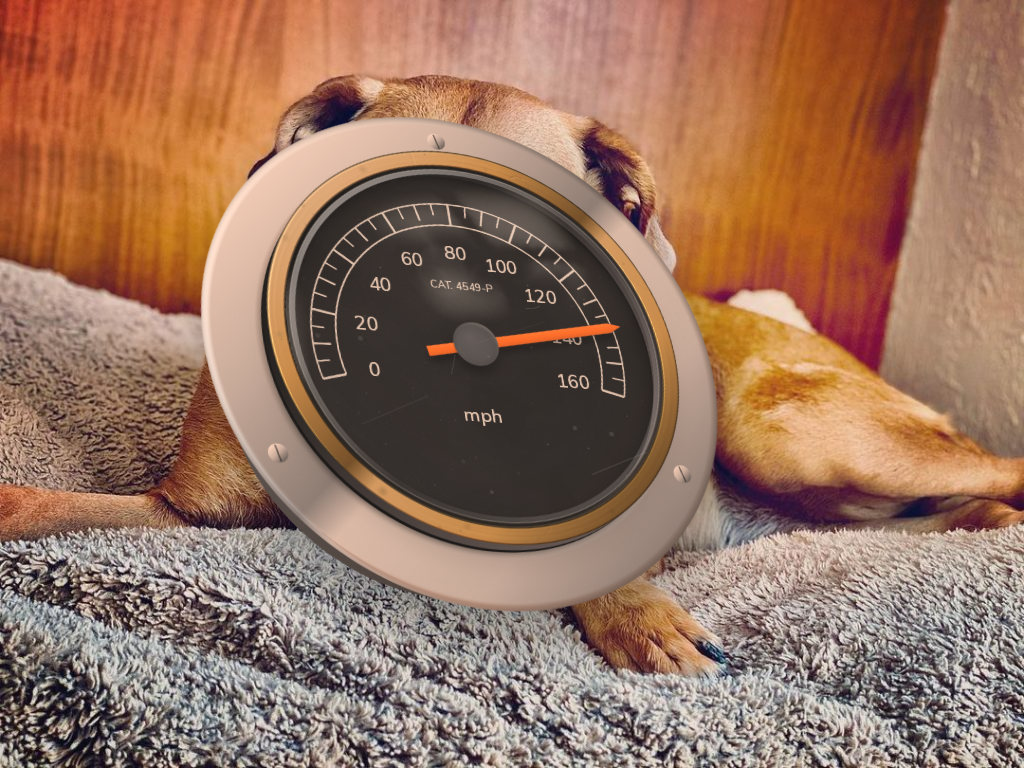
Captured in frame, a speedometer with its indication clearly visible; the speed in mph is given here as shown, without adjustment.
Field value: 140 mph
